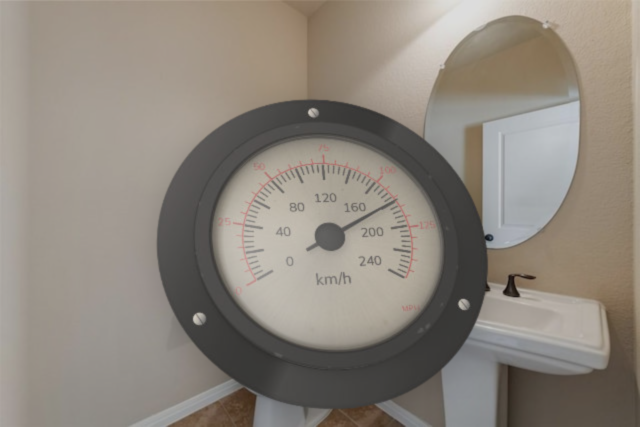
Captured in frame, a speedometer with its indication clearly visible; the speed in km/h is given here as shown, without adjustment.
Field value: 180 km/h
